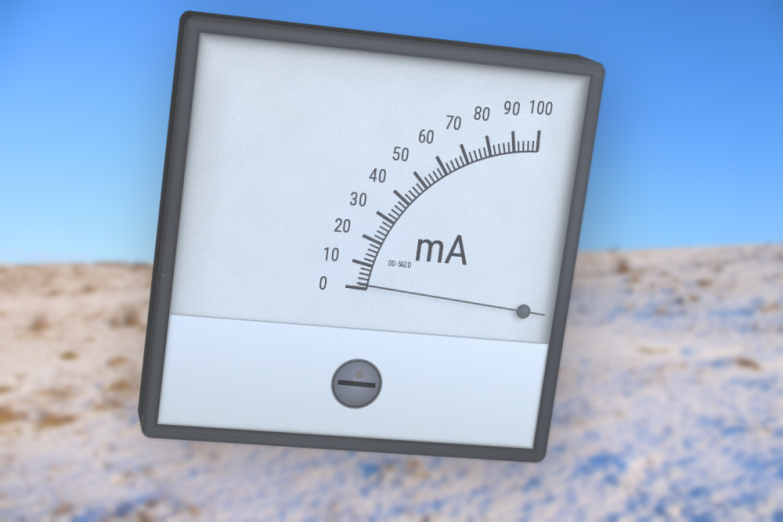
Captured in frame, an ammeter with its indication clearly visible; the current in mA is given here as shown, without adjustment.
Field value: 2 mA
